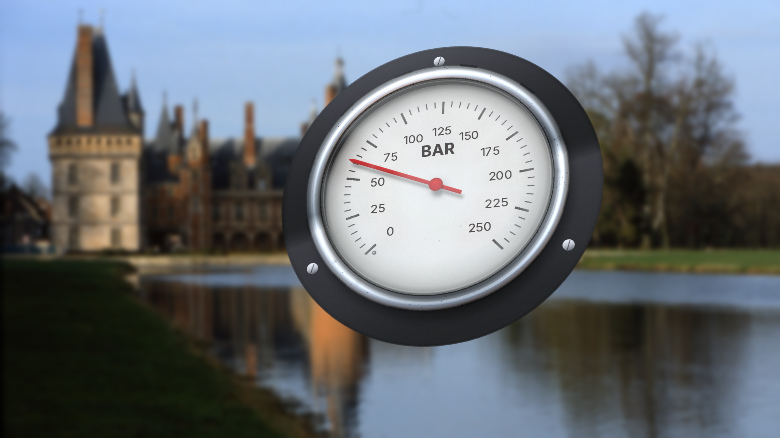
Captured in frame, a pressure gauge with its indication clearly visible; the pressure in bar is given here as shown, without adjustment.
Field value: 60 bar
